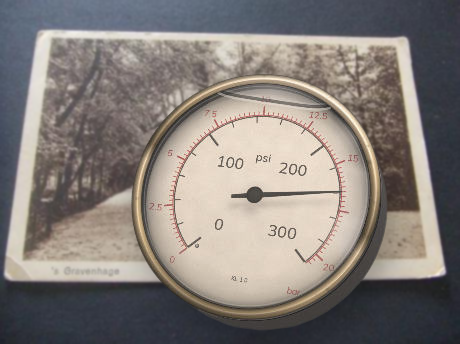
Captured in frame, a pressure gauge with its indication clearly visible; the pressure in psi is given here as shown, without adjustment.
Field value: 240 psi
